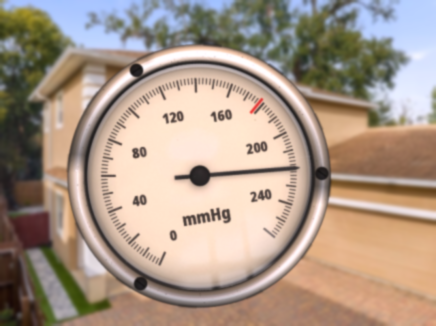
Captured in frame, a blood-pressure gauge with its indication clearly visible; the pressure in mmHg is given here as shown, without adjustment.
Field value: 220 mmHg
